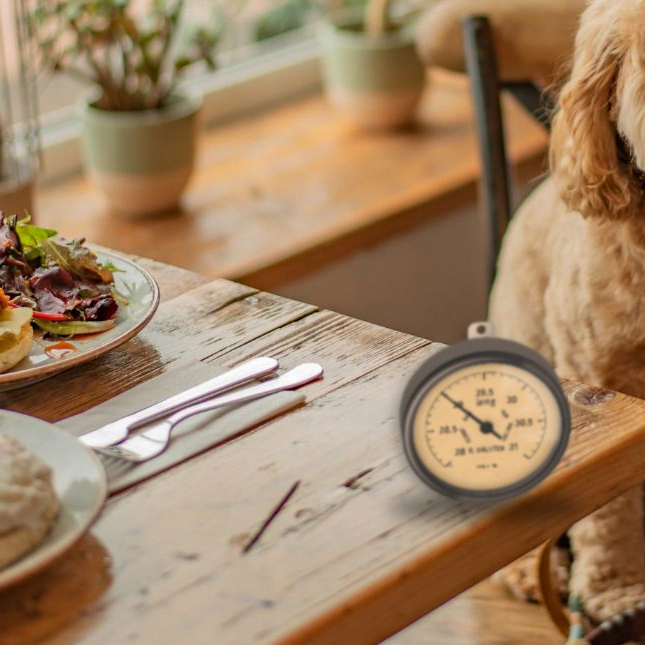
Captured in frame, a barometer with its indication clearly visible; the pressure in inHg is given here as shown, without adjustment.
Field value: 29 inHg
